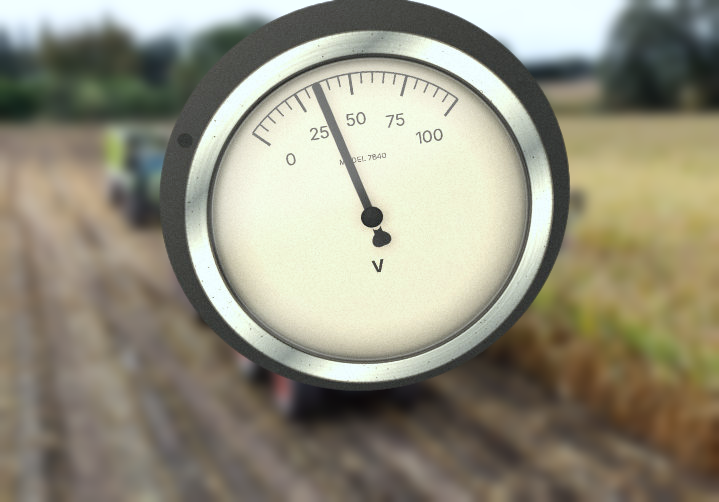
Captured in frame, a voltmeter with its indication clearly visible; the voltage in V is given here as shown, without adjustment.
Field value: 35 V
